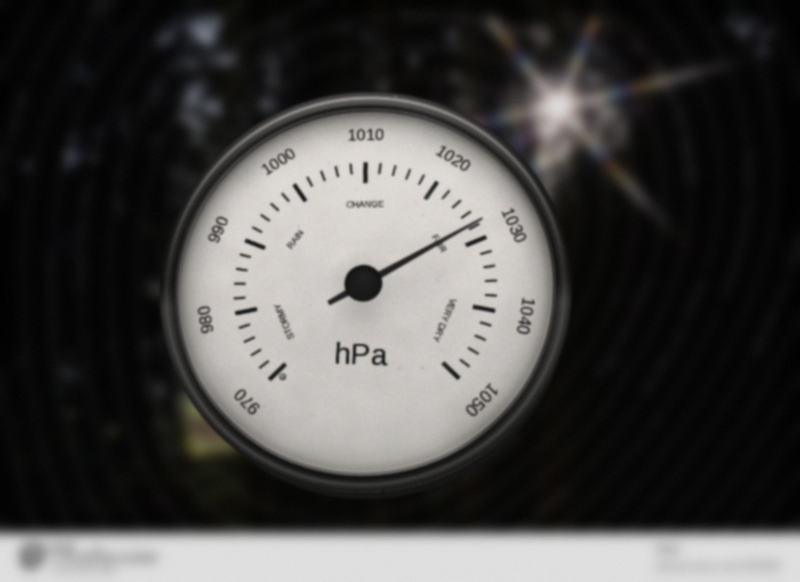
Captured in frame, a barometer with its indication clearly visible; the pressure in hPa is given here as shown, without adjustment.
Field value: 1028 hPa
